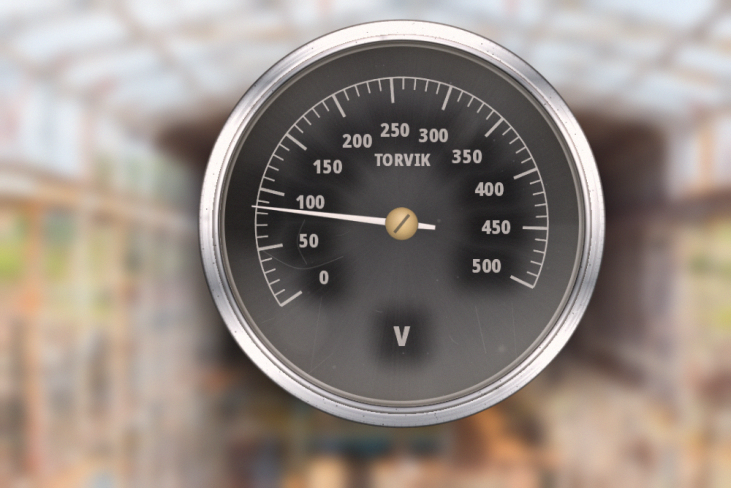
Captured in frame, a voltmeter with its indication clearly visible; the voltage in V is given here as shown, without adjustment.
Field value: 85 V
